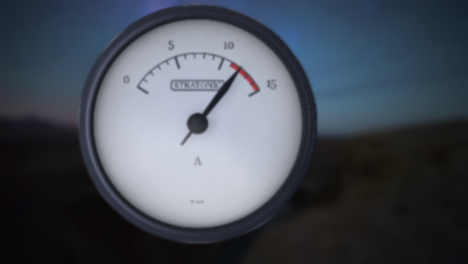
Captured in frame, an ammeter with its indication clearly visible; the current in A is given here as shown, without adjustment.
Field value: 12 A
